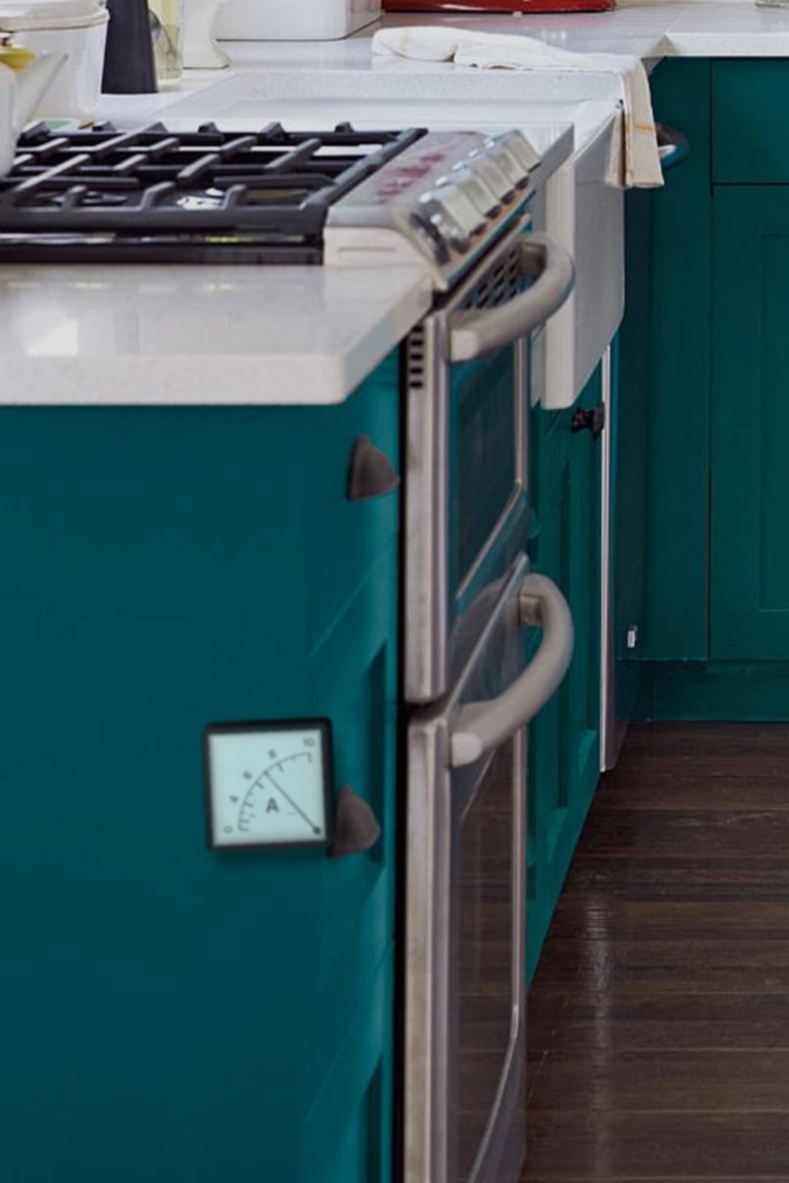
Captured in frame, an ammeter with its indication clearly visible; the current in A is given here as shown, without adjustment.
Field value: 7 A
